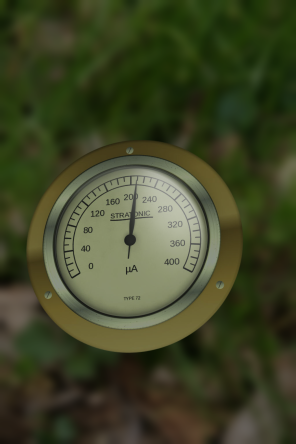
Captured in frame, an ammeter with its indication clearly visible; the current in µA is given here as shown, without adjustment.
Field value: 210 µA
